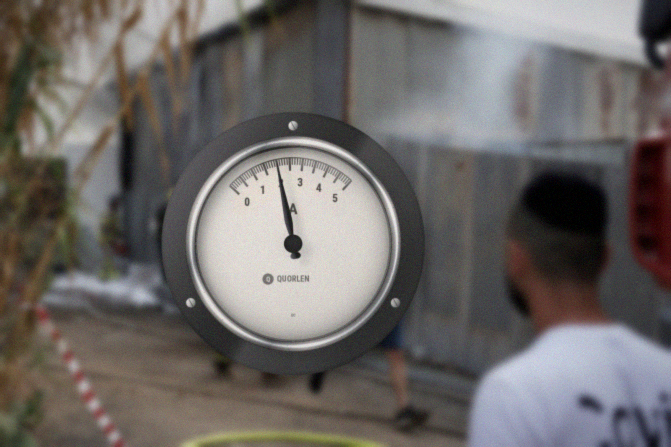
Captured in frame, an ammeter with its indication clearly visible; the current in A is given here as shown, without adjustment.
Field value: 2 A
